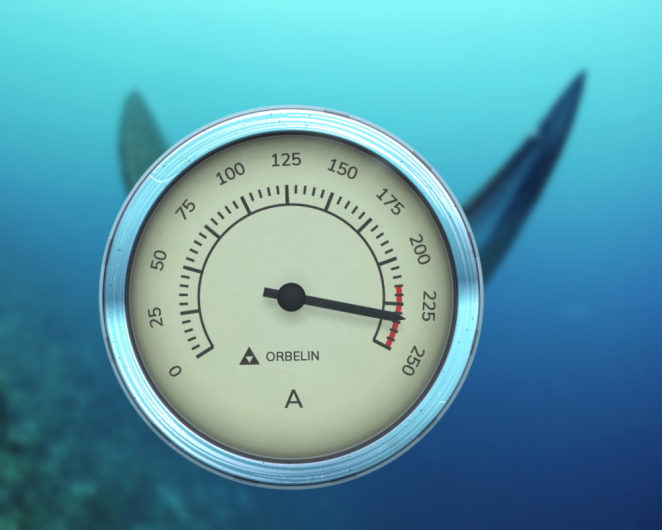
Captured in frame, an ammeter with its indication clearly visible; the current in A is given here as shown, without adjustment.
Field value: 232.5 A
